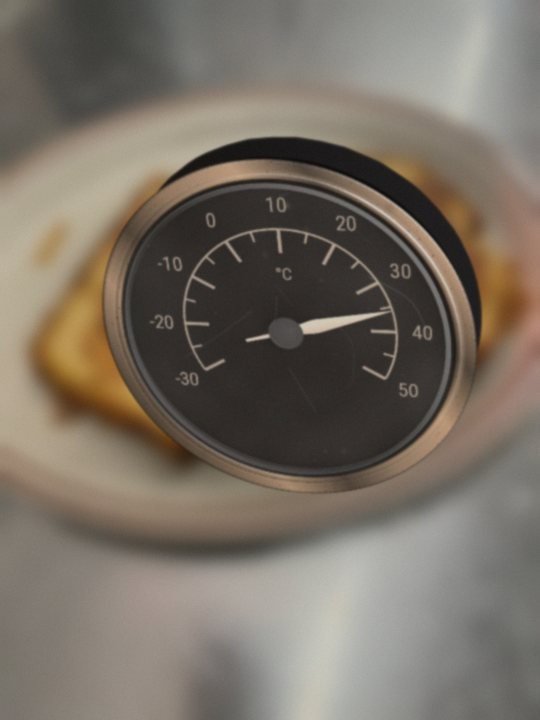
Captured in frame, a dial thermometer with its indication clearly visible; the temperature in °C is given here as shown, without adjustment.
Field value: 35 °C
